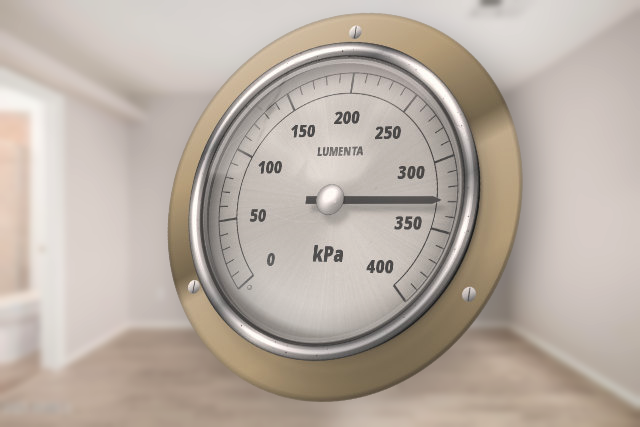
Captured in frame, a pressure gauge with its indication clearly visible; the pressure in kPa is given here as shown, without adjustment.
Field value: 330 kPa
